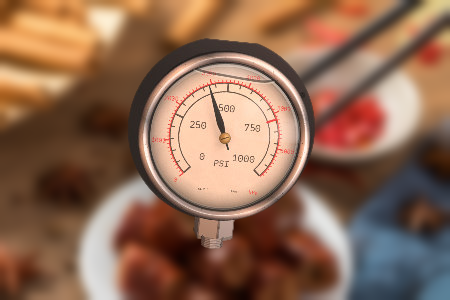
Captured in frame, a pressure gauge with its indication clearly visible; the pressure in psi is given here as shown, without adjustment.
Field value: 425 psi
